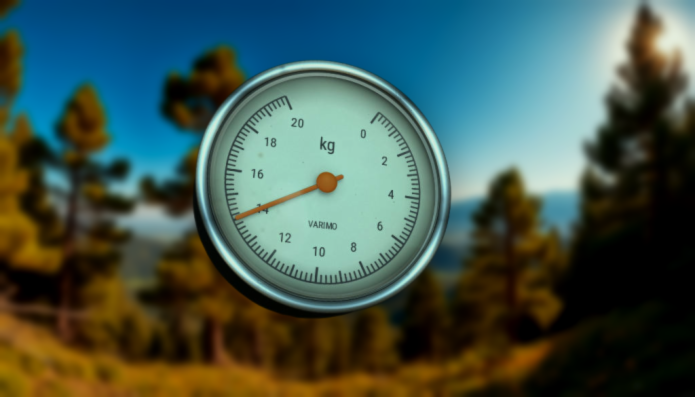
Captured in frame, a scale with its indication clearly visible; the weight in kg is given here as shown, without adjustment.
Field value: 14 kg
